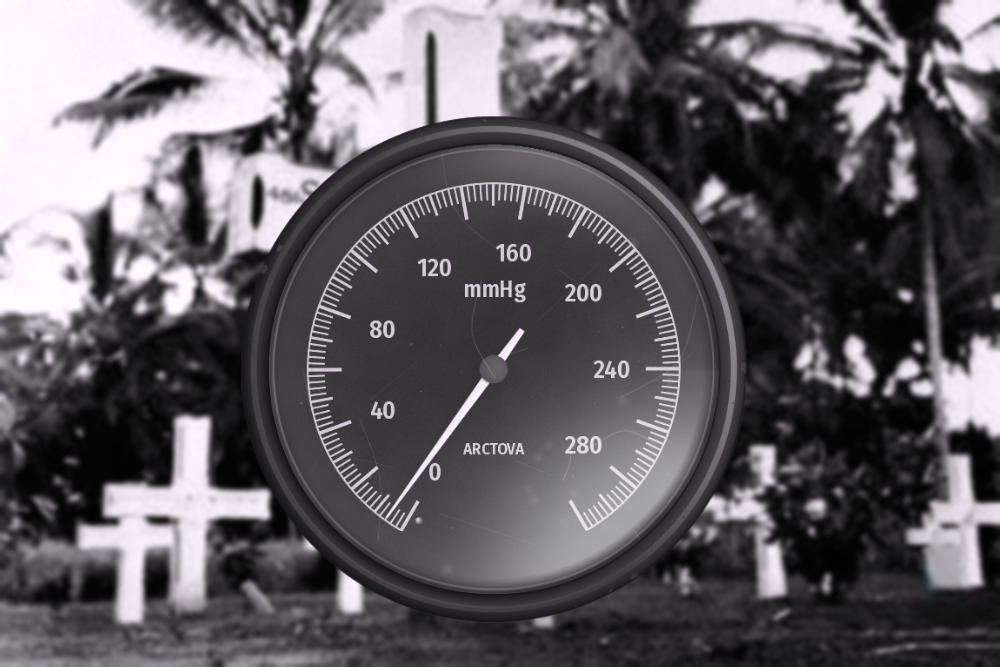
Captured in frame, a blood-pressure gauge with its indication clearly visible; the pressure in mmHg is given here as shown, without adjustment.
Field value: 6 mmHg
